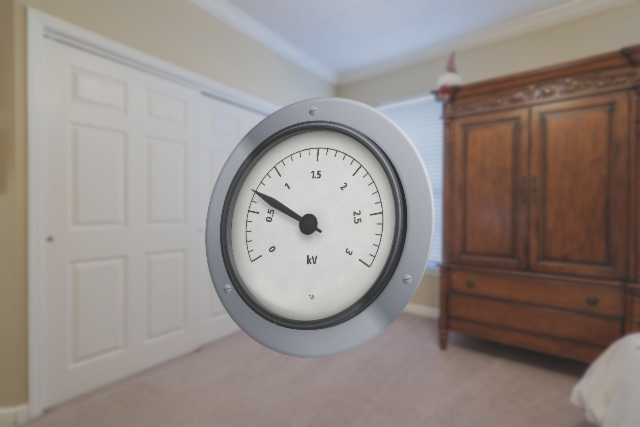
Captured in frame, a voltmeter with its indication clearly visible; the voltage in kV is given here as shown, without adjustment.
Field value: 0.7 kV
